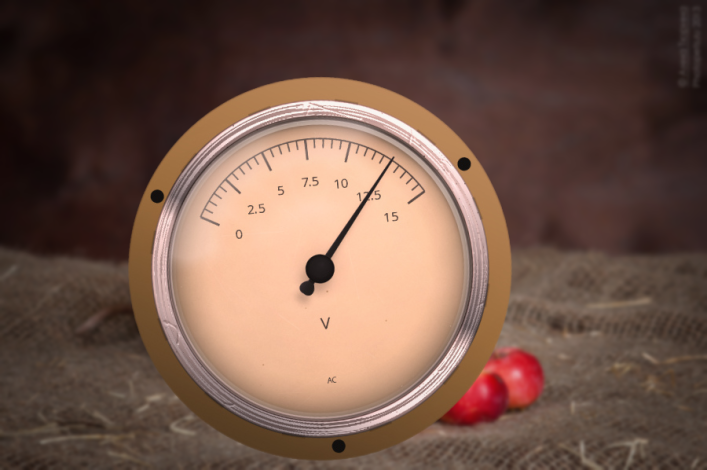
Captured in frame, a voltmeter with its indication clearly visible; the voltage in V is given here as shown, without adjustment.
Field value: 12.5 V
